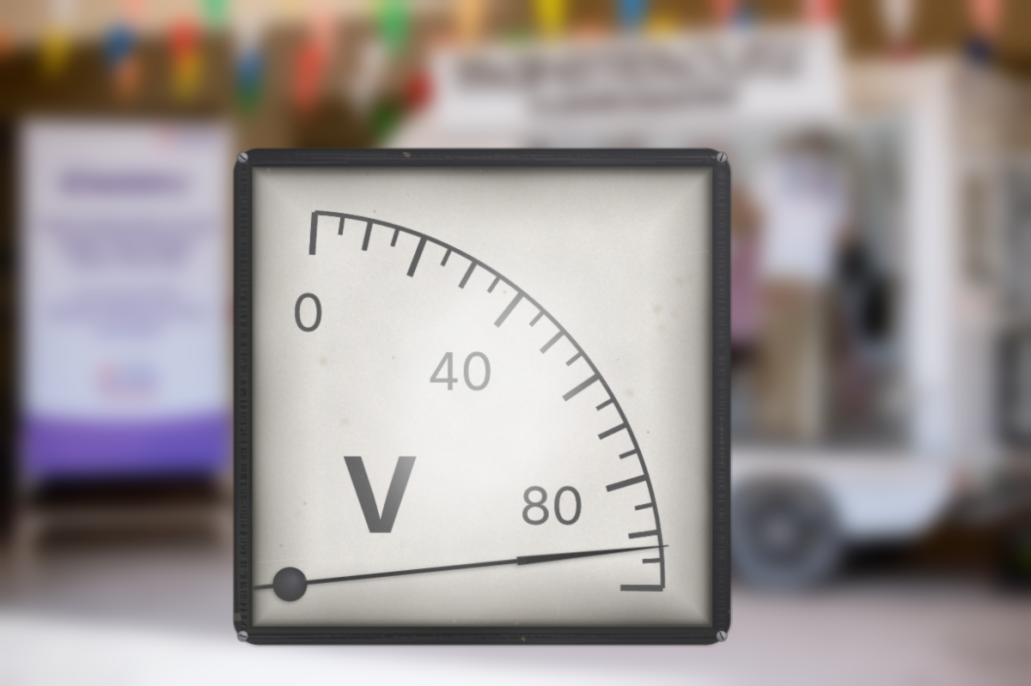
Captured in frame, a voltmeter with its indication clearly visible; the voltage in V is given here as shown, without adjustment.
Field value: 92.5 V
